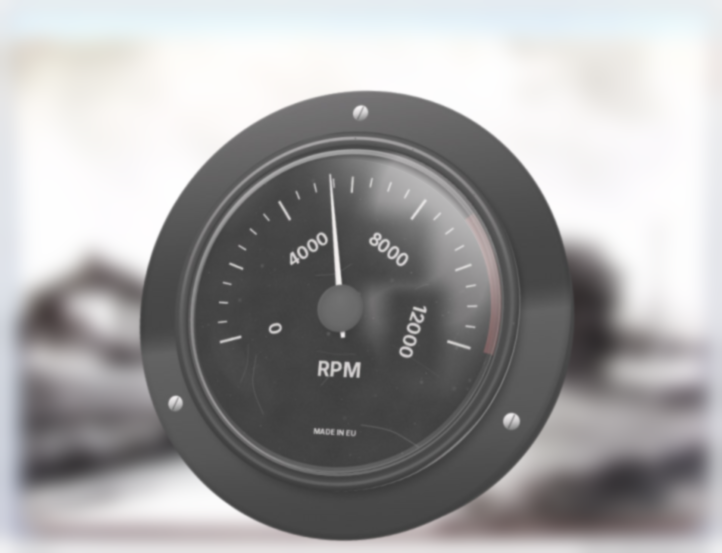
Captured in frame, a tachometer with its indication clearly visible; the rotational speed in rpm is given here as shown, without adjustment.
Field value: 5500 rpm
